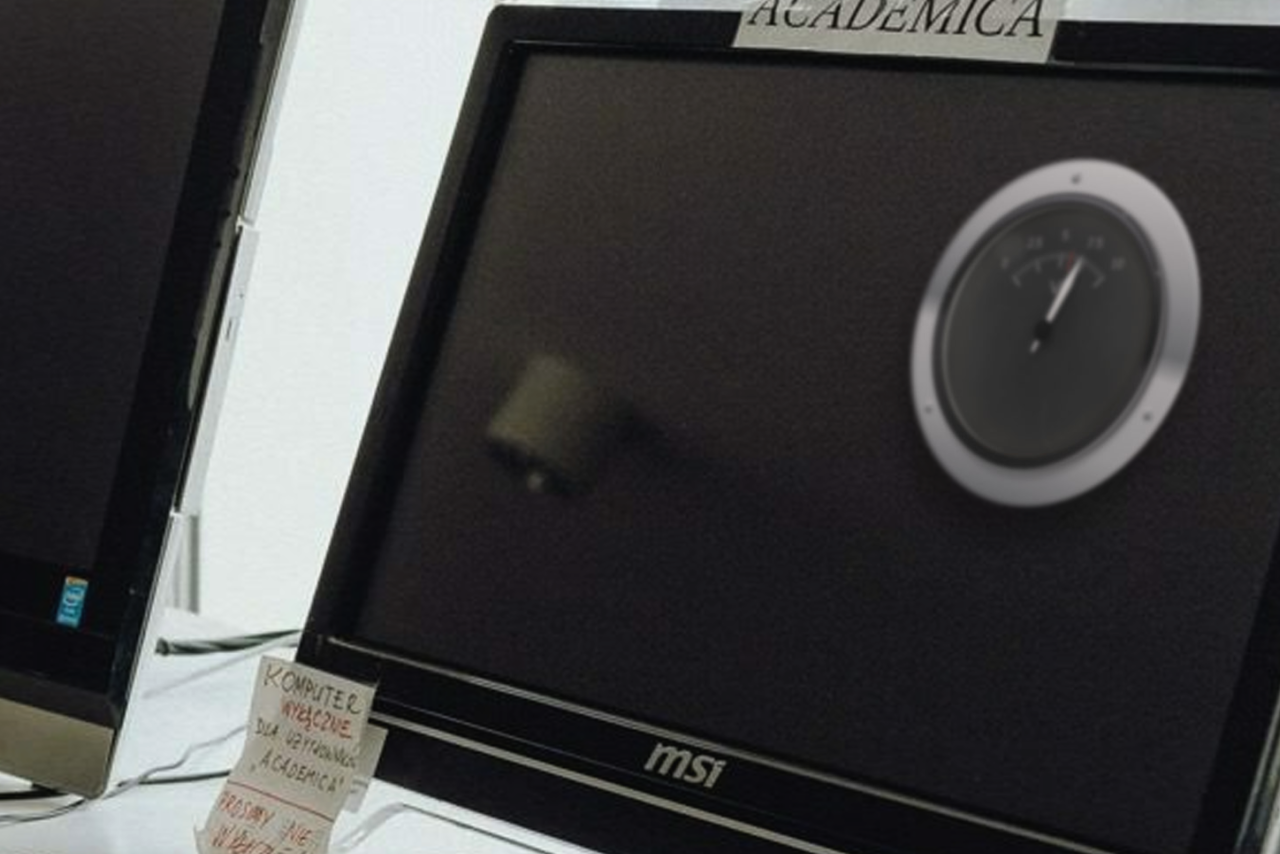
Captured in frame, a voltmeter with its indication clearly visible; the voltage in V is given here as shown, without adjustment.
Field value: 7.5 V
